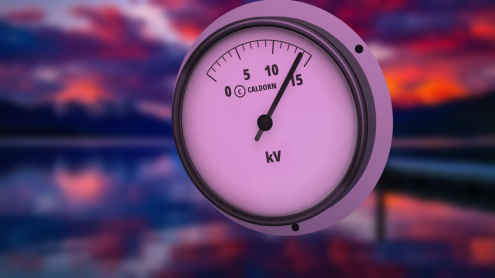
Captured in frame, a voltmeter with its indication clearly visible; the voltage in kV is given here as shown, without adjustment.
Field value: 14 kV
